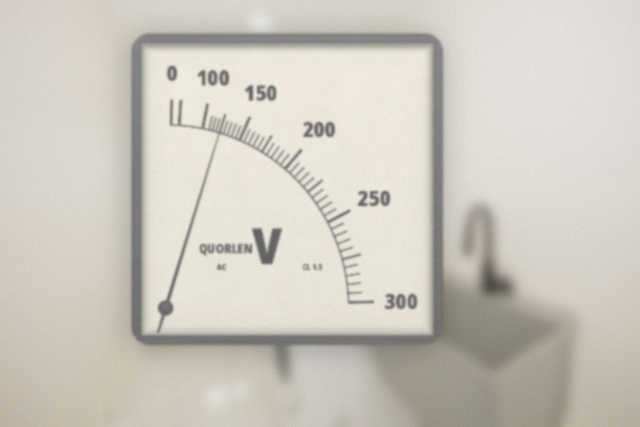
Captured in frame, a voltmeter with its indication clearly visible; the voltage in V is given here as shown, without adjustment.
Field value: 125 V
